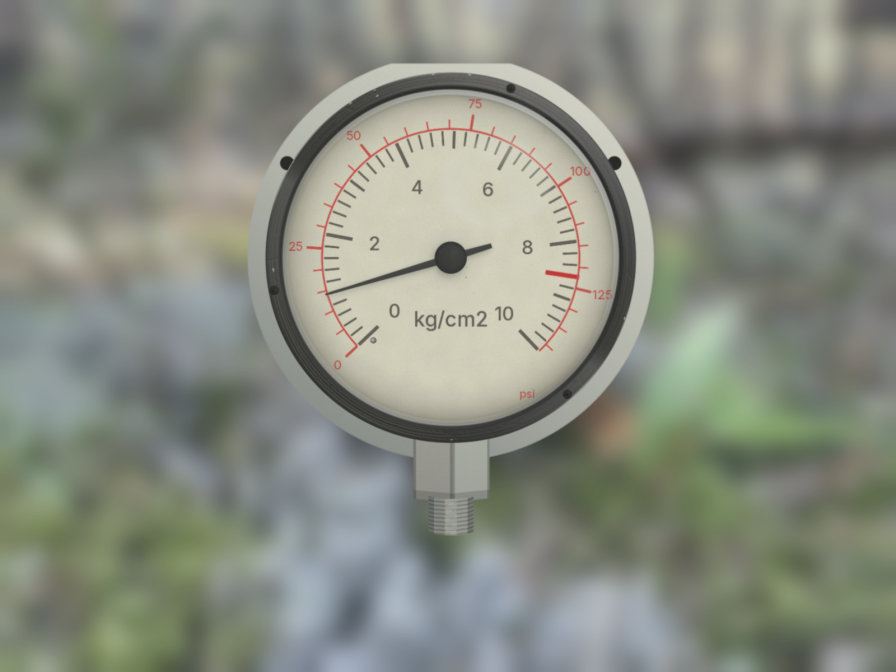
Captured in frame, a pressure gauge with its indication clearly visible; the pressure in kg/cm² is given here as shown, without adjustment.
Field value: 1 kg/cm²
